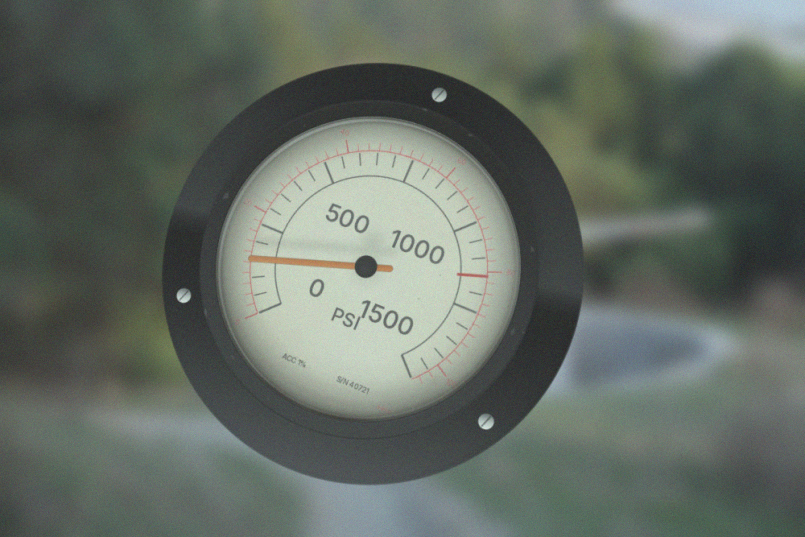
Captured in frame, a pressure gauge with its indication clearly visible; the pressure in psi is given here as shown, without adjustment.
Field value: 150 psi
